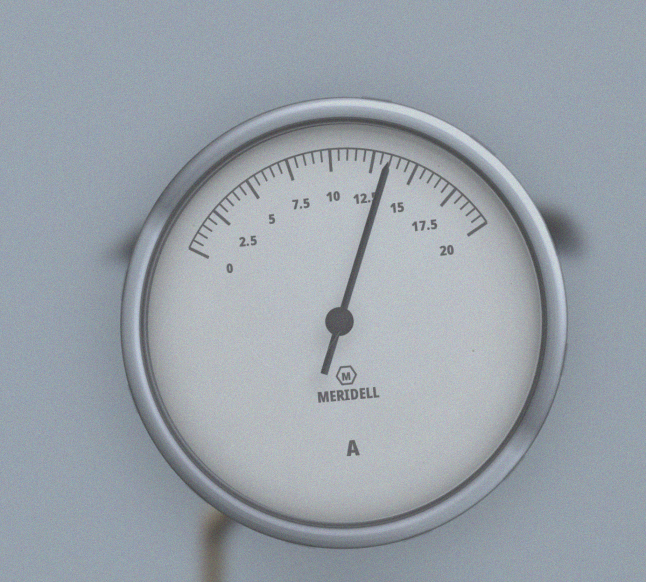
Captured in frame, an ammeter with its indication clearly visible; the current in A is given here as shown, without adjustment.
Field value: 13.5 A
